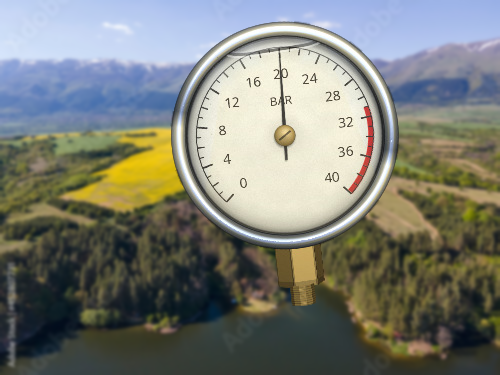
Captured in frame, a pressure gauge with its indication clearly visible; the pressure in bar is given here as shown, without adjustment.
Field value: 20 bar
